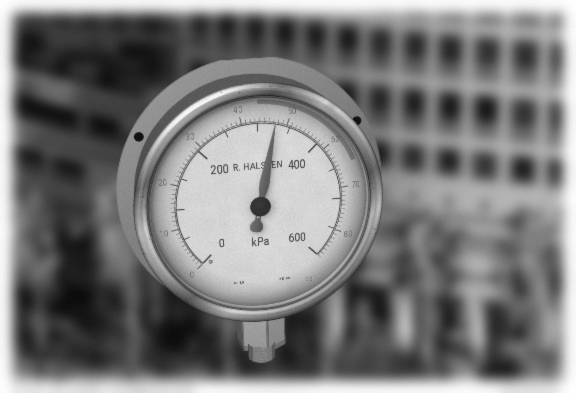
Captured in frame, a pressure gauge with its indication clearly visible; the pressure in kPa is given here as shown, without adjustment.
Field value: 325 kPa
